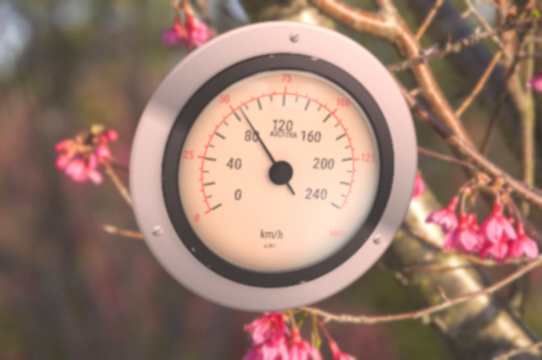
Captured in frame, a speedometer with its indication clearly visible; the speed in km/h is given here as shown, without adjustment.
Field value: 85 km/h
